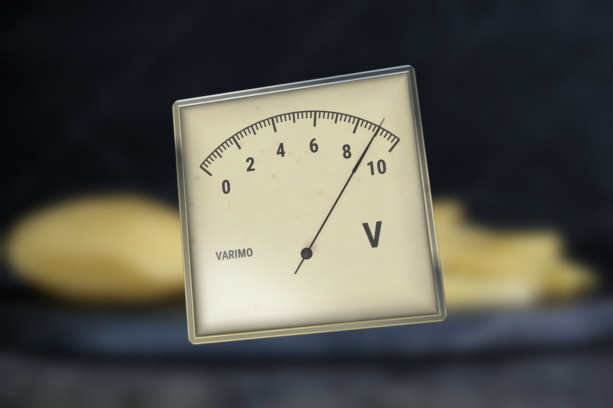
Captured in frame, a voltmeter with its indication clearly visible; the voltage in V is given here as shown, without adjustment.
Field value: 9 V
